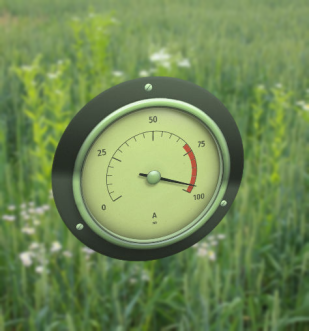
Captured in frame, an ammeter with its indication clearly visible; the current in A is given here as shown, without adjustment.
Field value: 95 A
